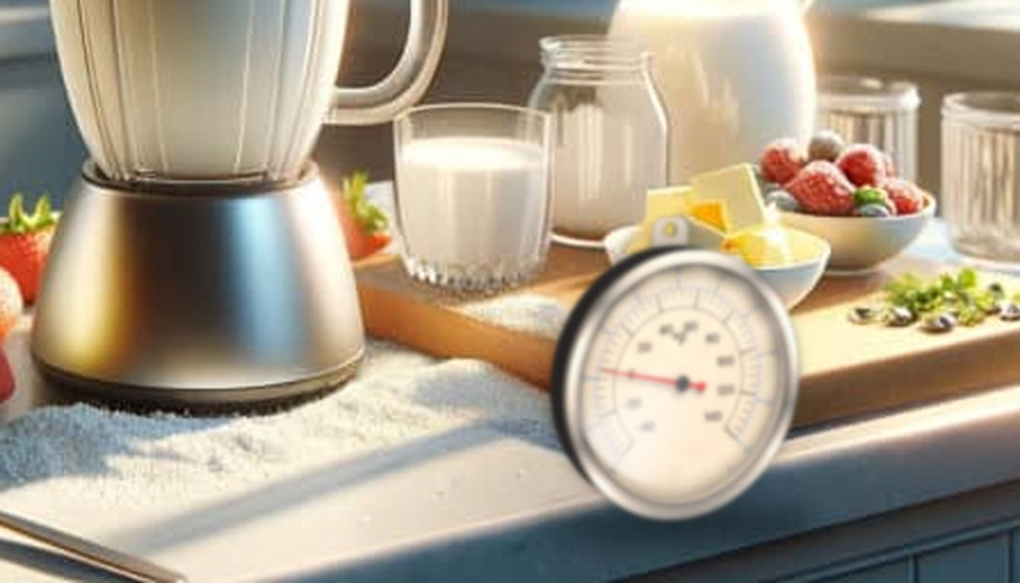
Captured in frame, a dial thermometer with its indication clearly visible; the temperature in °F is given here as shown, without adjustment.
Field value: 0 °F
